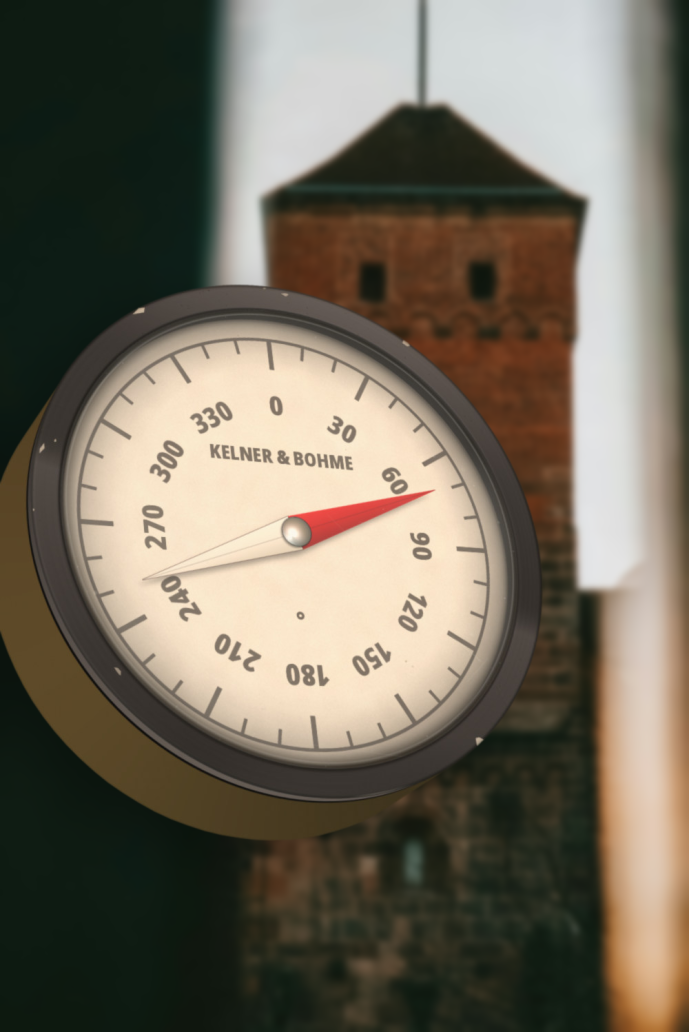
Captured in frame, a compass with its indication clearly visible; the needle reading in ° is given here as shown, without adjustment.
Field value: 70 °
